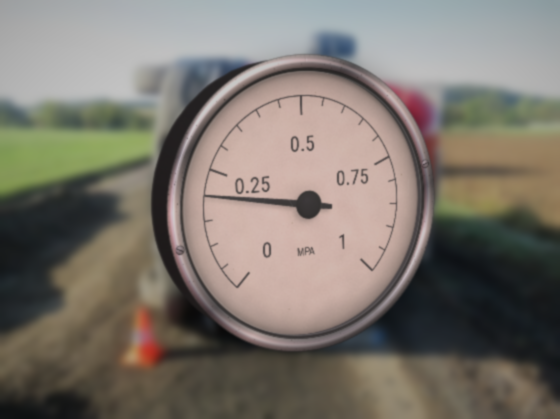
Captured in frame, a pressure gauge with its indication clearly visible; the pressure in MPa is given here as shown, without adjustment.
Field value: 0.2 MPa
